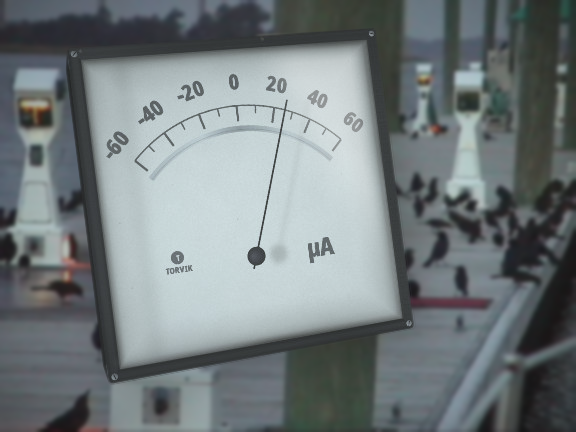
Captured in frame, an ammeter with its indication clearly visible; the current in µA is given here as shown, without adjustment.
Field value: 25 µA
